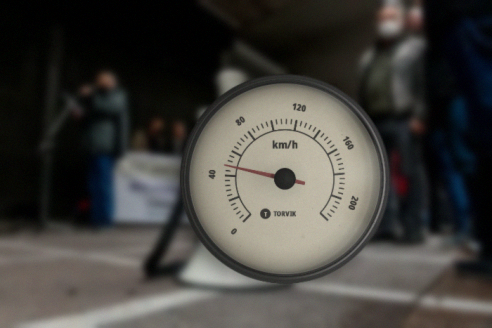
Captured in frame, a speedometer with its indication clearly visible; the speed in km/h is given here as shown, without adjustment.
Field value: 48 km/h
